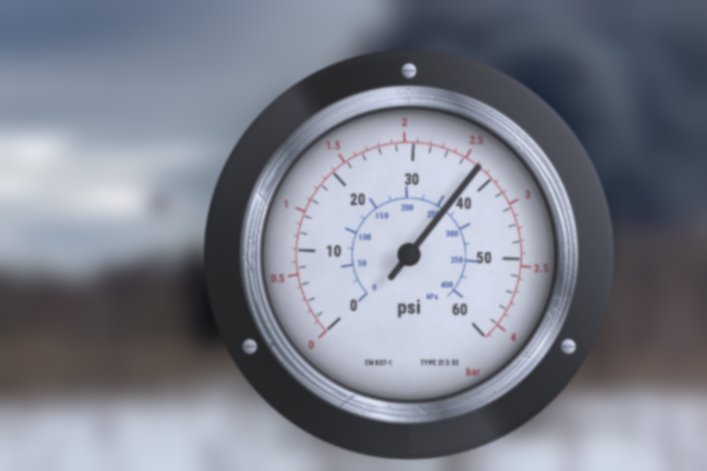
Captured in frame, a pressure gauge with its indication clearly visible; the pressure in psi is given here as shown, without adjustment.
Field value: 38 psi
